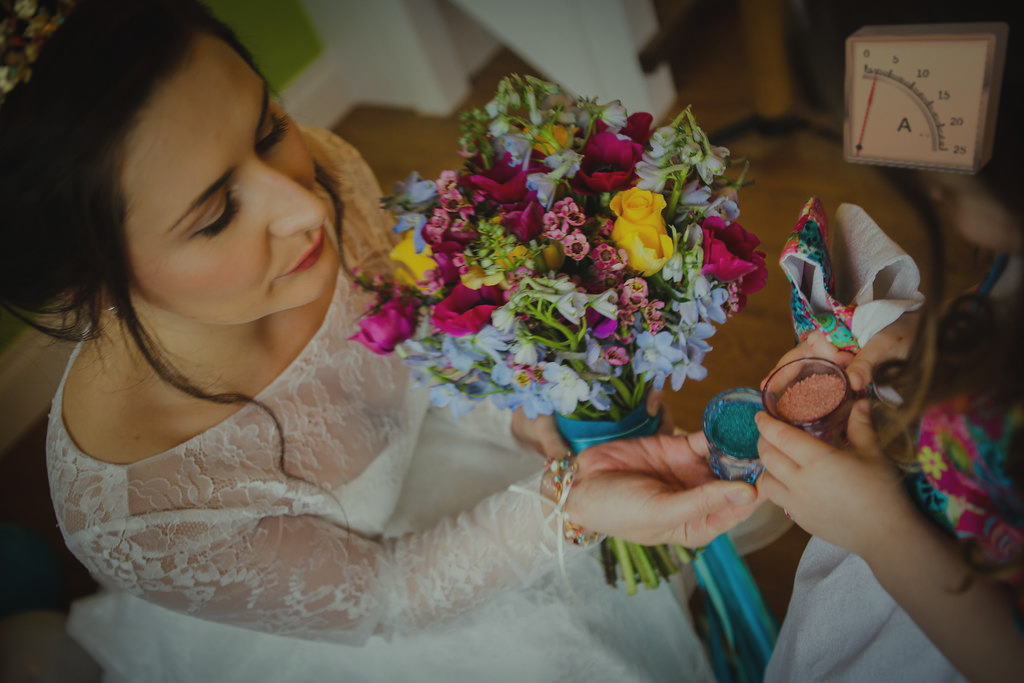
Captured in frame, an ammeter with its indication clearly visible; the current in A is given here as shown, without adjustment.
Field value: 2.5 A
